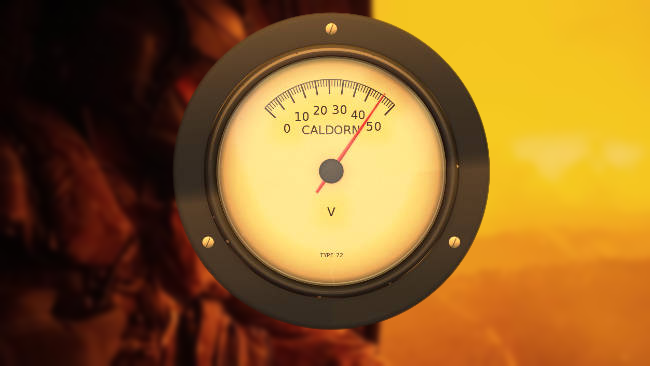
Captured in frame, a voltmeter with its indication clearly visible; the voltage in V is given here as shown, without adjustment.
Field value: 45 V
